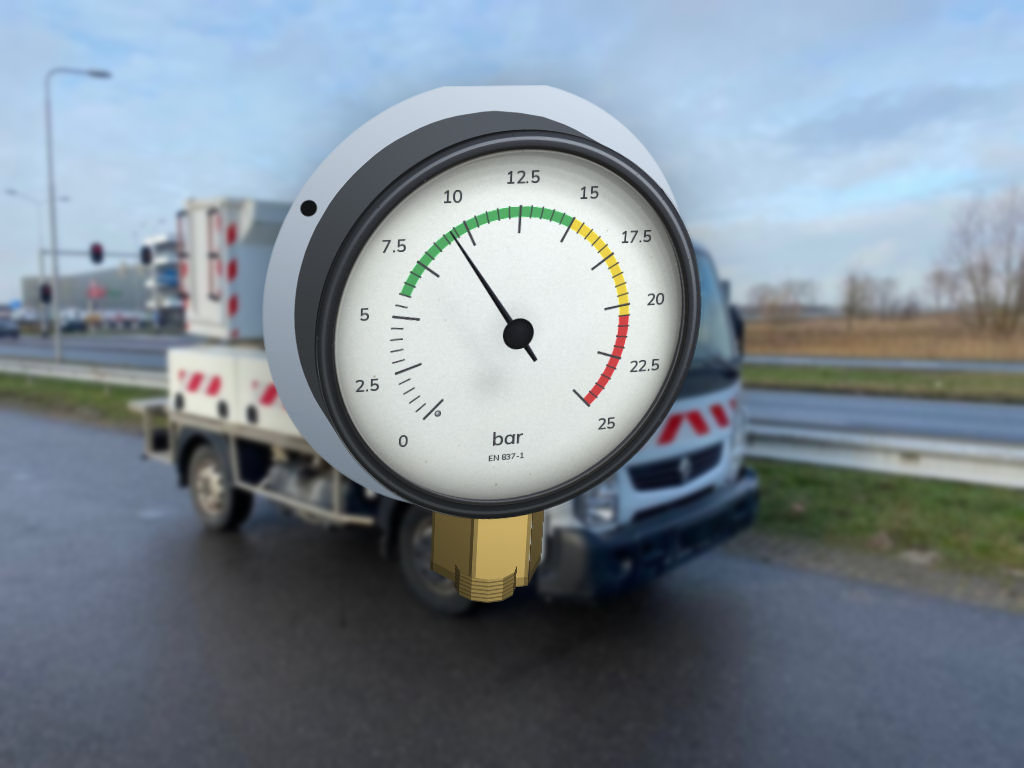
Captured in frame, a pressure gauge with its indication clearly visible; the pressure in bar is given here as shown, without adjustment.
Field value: 9.25 bar
